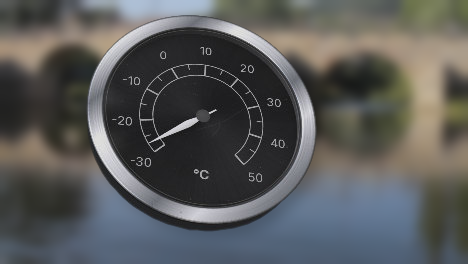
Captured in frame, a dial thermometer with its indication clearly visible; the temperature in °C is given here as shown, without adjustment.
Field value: -27.5 °C
